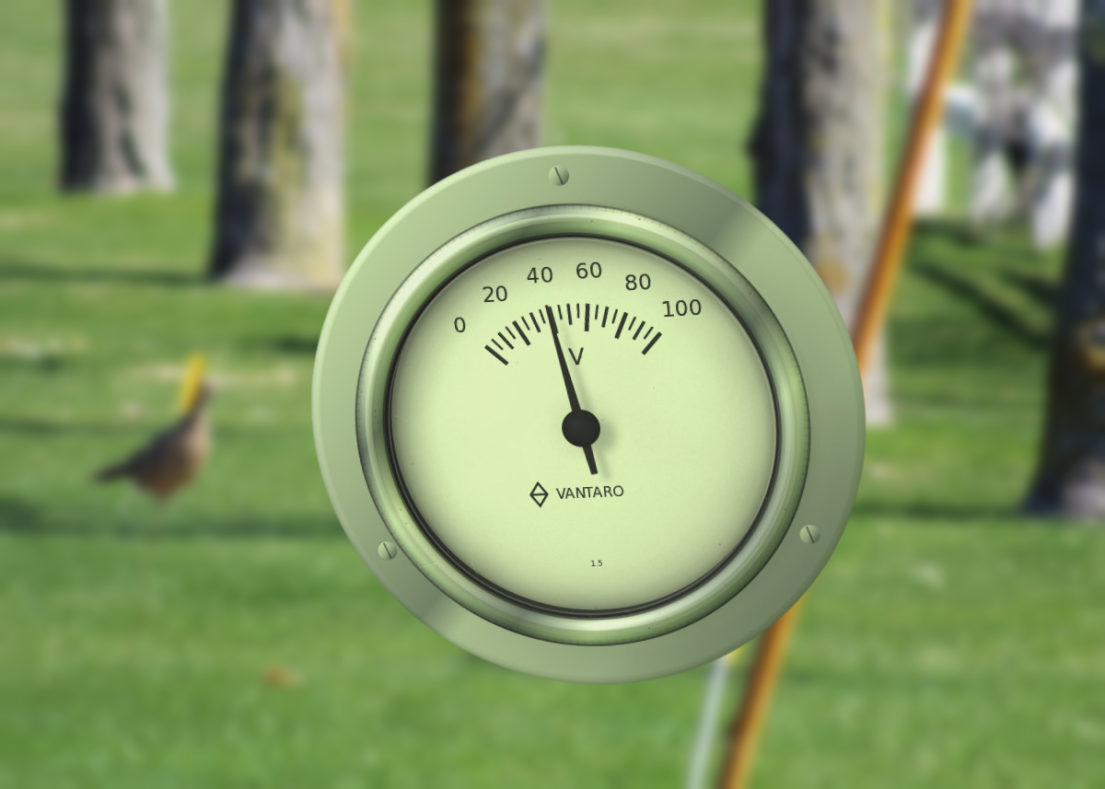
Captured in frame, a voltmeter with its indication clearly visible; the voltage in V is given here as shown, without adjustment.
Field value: 40 V
